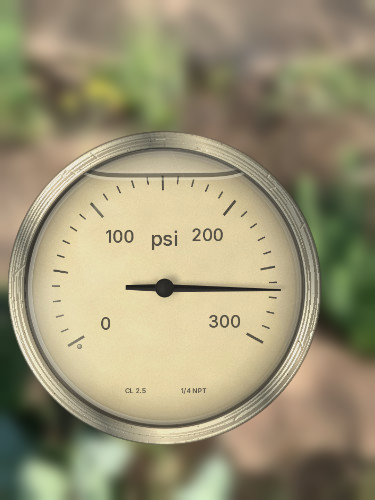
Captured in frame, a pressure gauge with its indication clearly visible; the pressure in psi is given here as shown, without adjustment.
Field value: 265 psi
